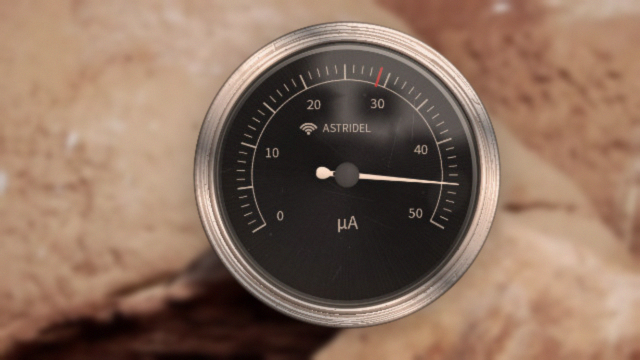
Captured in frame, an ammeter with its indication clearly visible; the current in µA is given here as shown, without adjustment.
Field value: 45 µA
